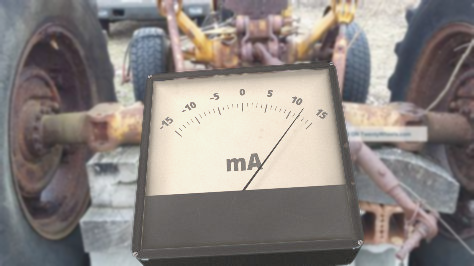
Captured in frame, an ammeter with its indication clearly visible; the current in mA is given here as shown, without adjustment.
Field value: 12 mA
